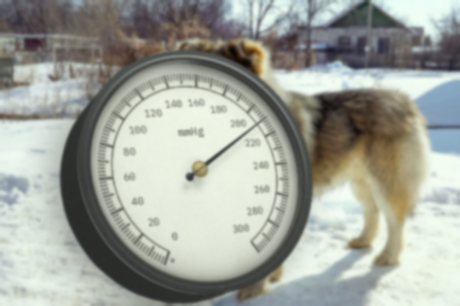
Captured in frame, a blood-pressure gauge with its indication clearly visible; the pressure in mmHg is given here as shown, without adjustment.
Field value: 210 mmHg
